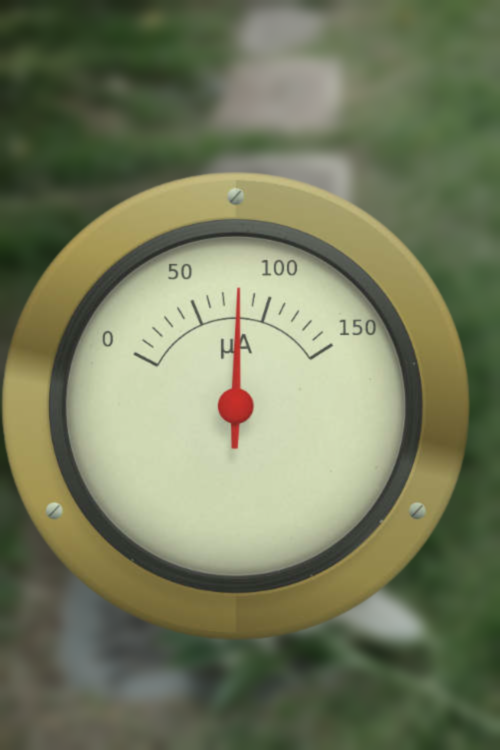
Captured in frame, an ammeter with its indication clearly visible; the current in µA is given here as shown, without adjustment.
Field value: 80 µA
